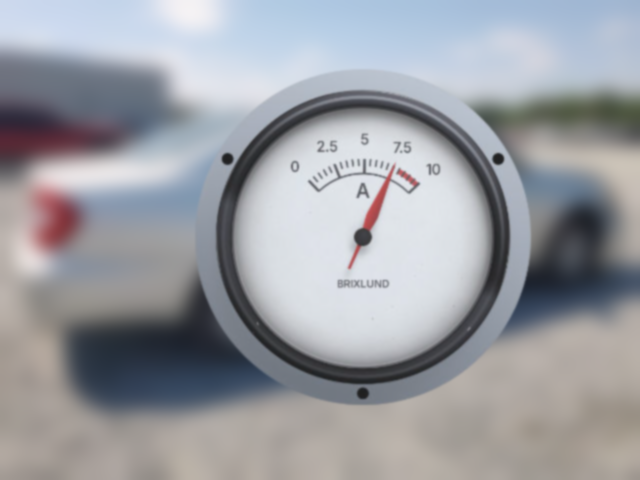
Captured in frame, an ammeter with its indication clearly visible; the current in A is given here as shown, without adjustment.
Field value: 7.5 A
